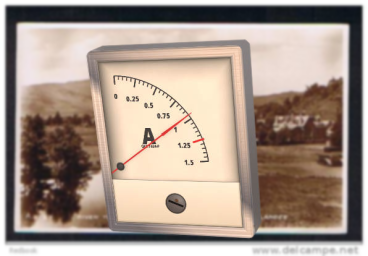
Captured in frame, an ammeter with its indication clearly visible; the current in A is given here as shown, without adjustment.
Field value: 0.95 A
